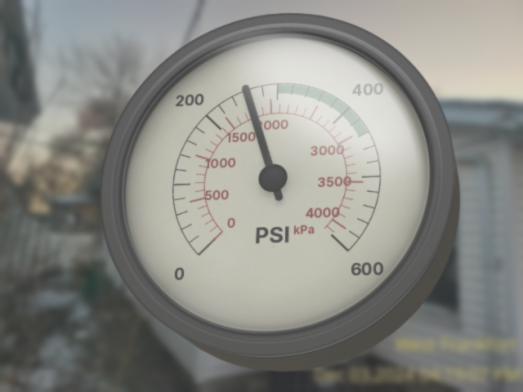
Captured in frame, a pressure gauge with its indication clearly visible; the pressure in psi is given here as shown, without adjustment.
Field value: 260 psi
